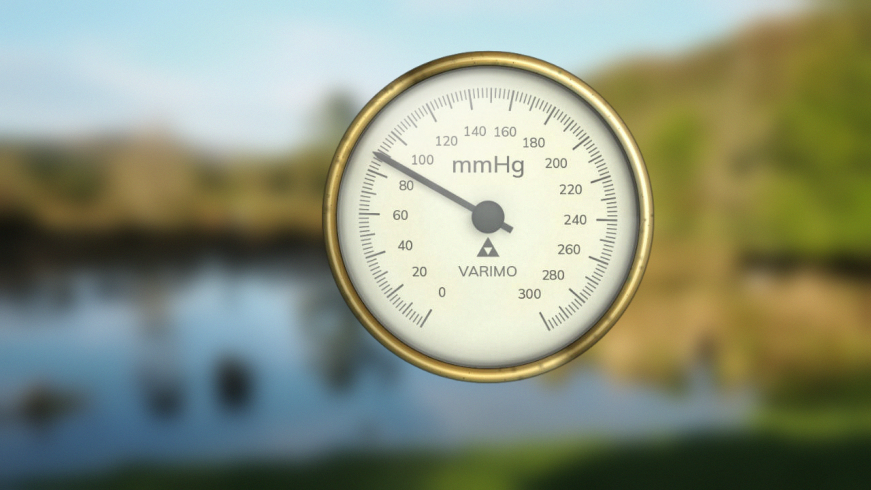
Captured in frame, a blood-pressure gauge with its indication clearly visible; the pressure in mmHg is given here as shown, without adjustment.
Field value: 88 mmHg
